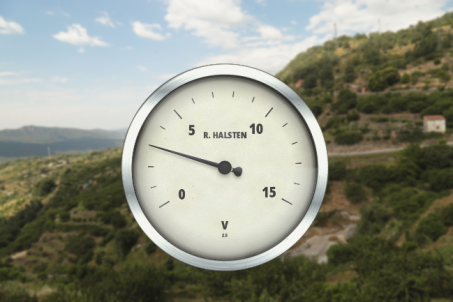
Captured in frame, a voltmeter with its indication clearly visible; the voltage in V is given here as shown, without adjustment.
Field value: 3 V
